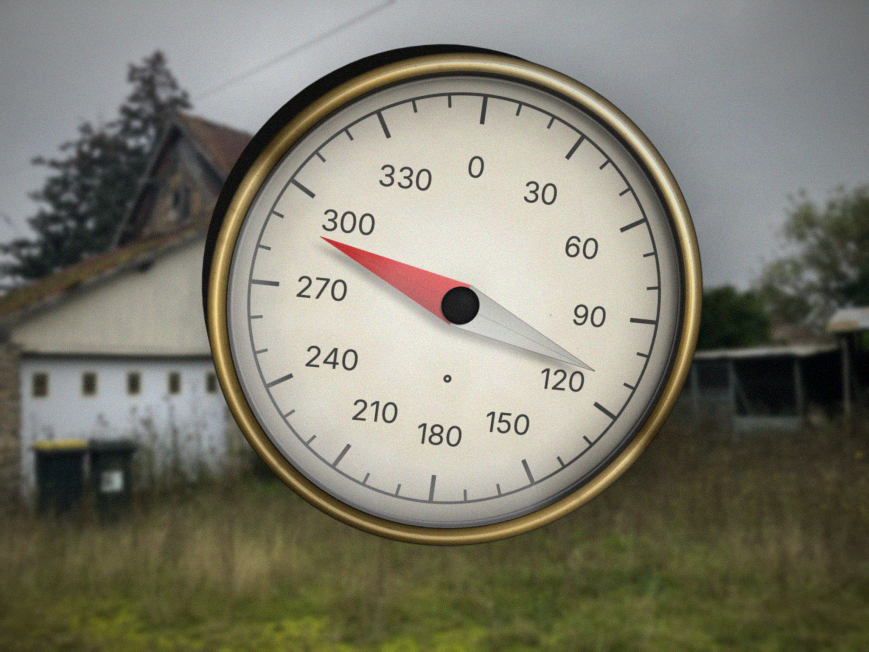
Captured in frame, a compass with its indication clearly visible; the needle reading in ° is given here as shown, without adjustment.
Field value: 290 °
